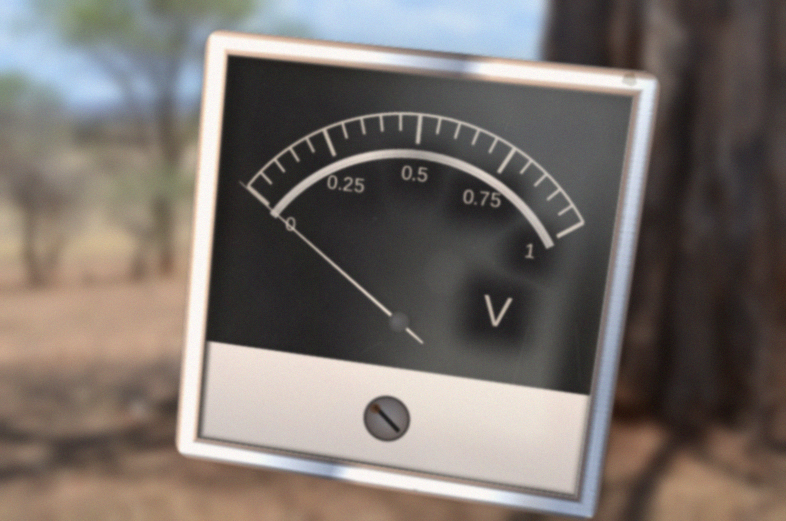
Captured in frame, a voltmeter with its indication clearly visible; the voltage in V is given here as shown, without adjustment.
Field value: 0 V
